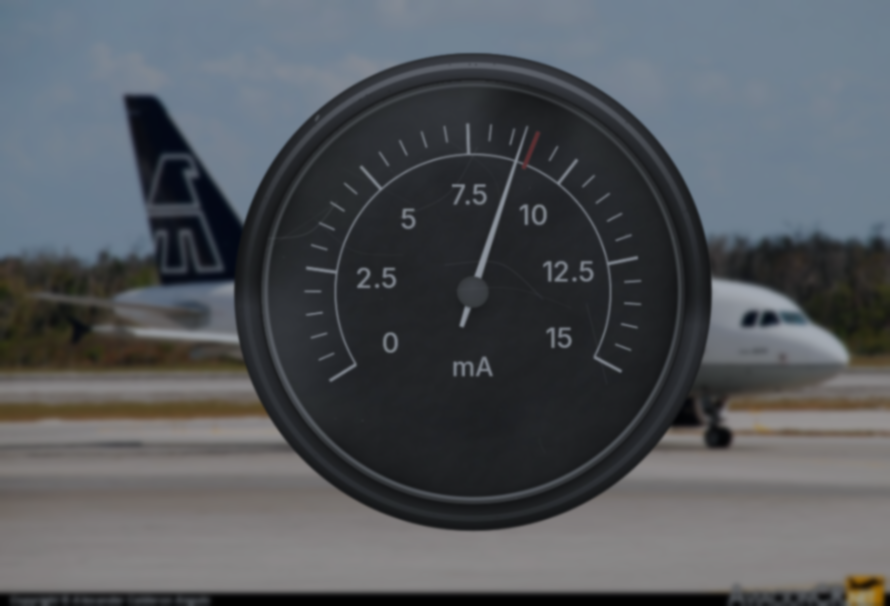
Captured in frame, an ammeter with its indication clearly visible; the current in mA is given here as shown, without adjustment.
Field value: 8.75 mA
